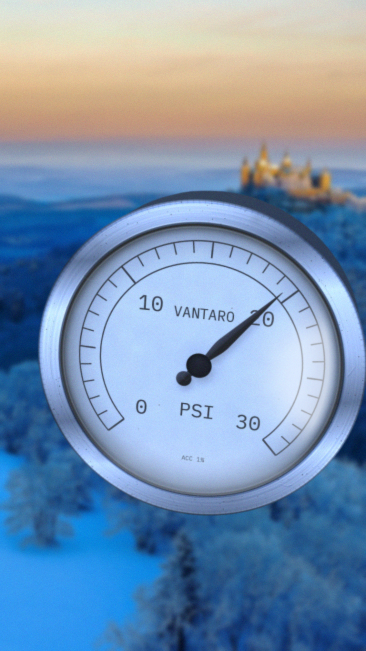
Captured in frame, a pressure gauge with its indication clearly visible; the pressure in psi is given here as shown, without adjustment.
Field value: 19.5 psi
